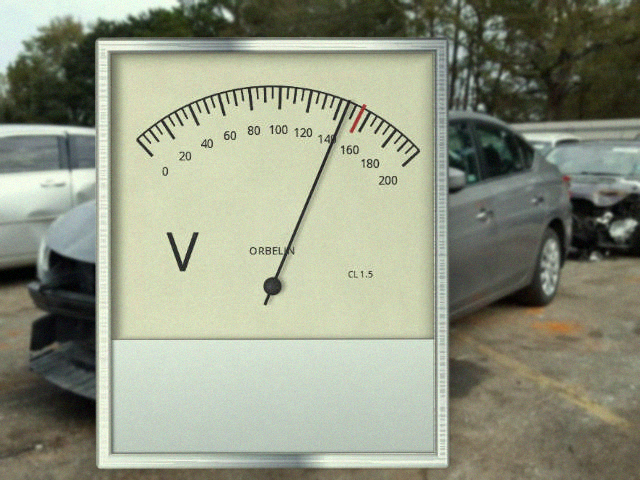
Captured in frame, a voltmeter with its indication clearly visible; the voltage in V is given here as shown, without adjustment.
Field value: 145 V
